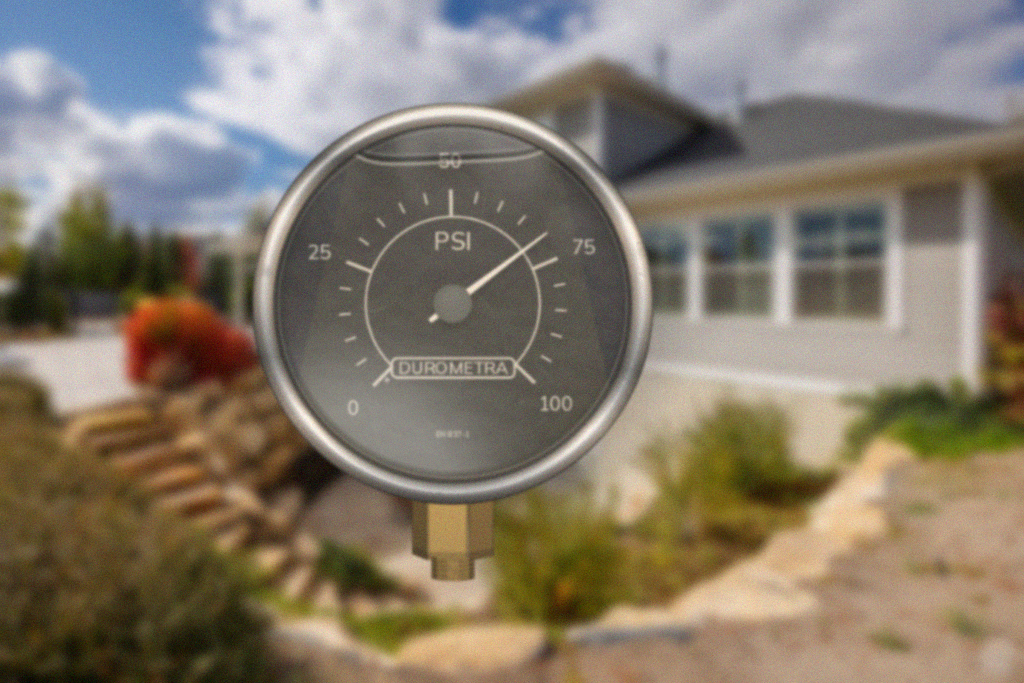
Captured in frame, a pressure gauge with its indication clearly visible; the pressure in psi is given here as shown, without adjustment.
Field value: 70 psi
